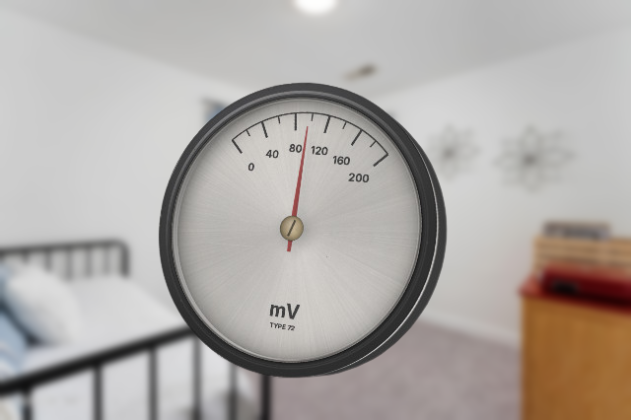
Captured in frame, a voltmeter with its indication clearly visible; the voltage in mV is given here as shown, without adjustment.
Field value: 100 mV
